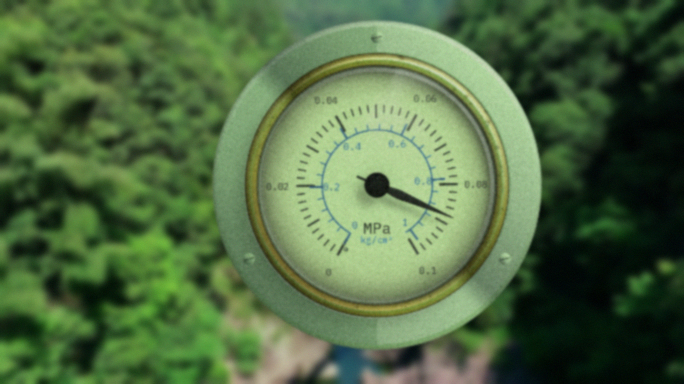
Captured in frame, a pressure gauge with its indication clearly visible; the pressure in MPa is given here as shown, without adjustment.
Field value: 0.088 MPa
